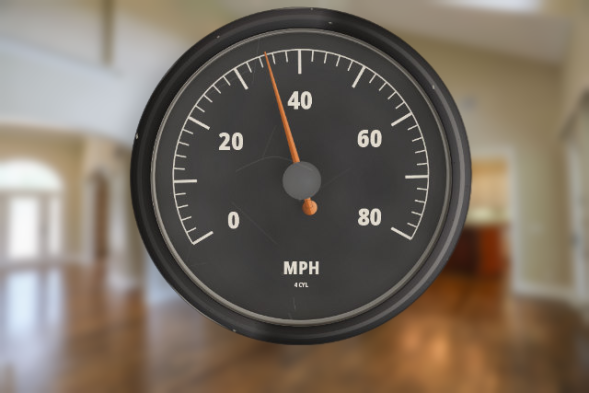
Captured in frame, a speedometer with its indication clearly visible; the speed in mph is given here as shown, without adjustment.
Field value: 35 mph
